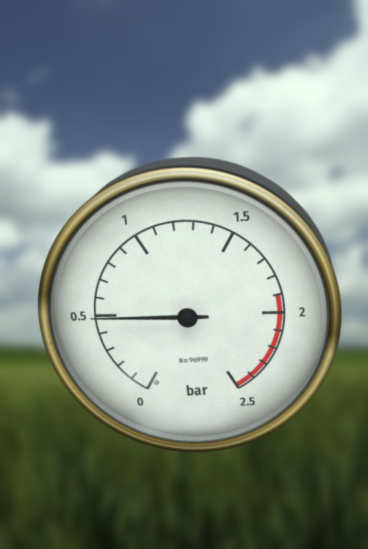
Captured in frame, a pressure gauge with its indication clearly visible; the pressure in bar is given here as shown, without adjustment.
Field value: 0.5 bar
